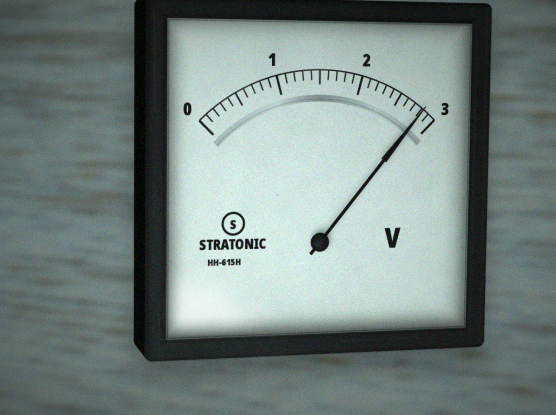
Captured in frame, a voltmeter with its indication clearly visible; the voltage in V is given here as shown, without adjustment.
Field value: 2.8 V
